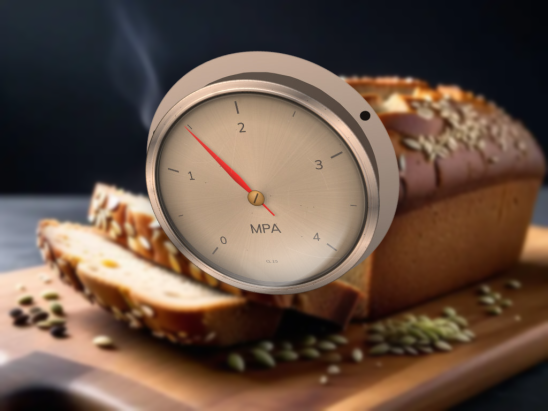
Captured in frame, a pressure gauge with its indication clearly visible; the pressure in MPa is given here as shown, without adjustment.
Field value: 1.5 MPa
